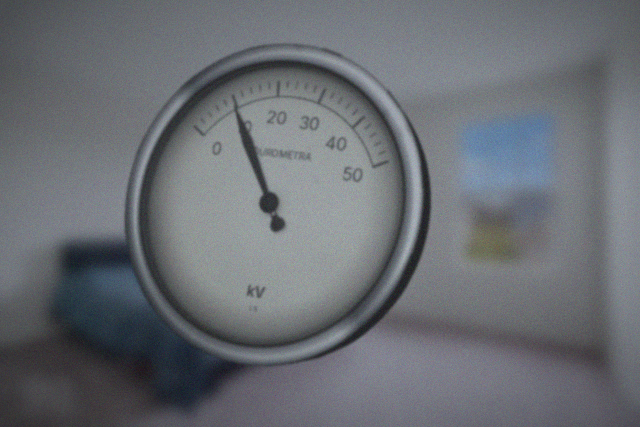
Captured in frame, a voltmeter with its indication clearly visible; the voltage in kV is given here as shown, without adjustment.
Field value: 10 kV
